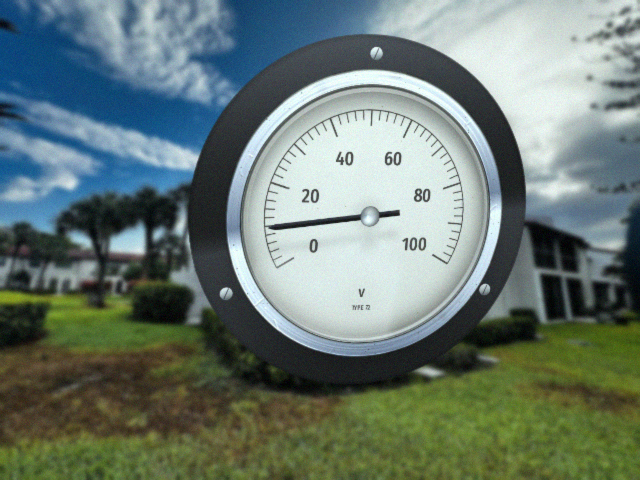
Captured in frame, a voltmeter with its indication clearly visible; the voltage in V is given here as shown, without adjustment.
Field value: 10 V
